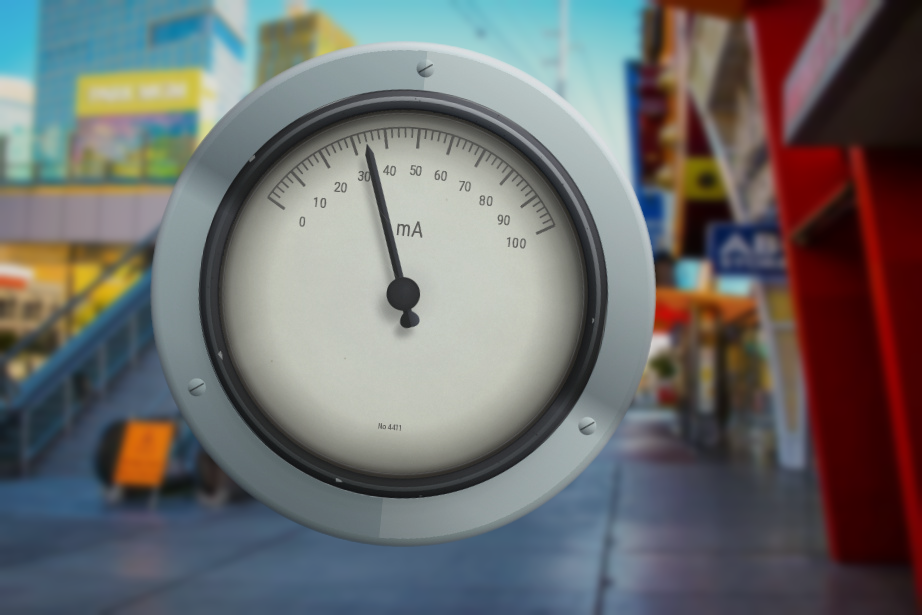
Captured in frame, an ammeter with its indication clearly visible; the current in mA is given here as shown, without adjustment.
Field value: 34 mA
